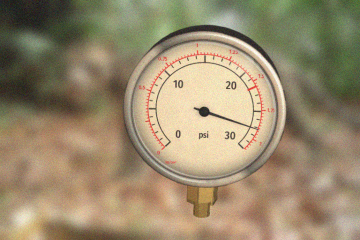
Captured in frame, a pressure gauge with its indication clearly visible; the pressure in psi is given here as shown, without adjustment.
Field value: 27 psi
